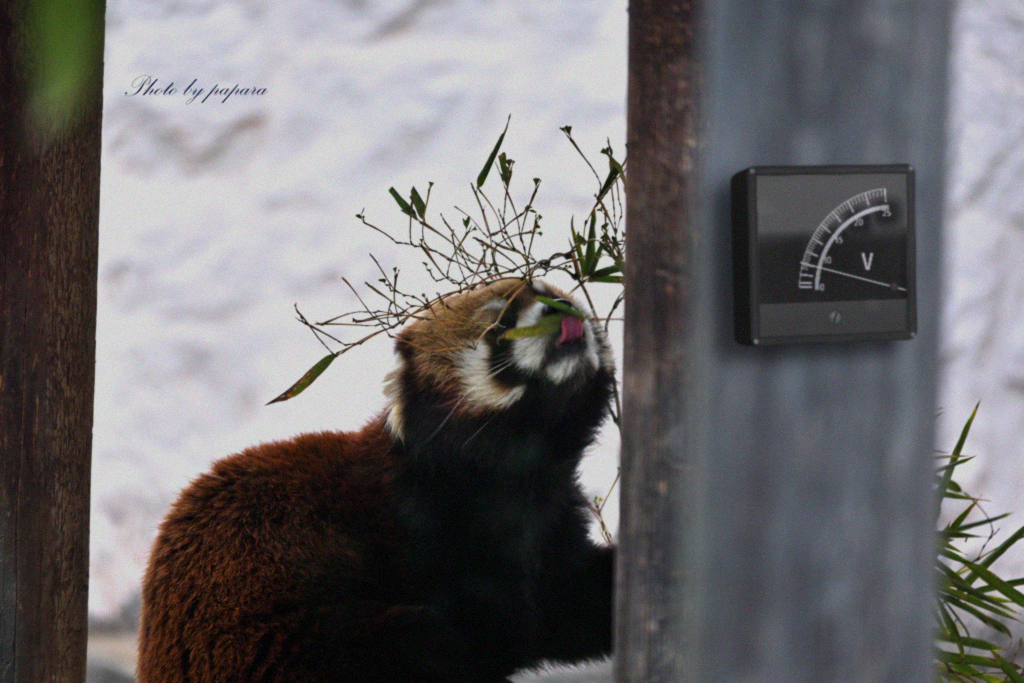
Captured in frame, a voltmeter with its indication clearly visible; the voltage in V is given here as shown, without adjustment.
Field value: 7.5 V
